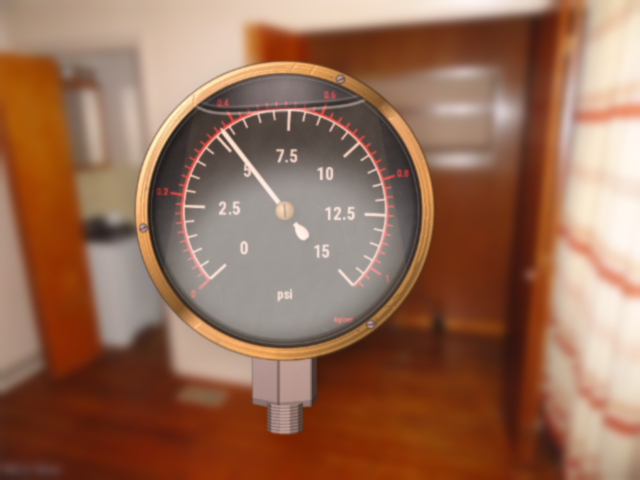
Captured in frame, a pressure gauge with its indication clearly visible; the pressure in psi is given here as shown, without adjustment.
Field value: 5.25 psi
